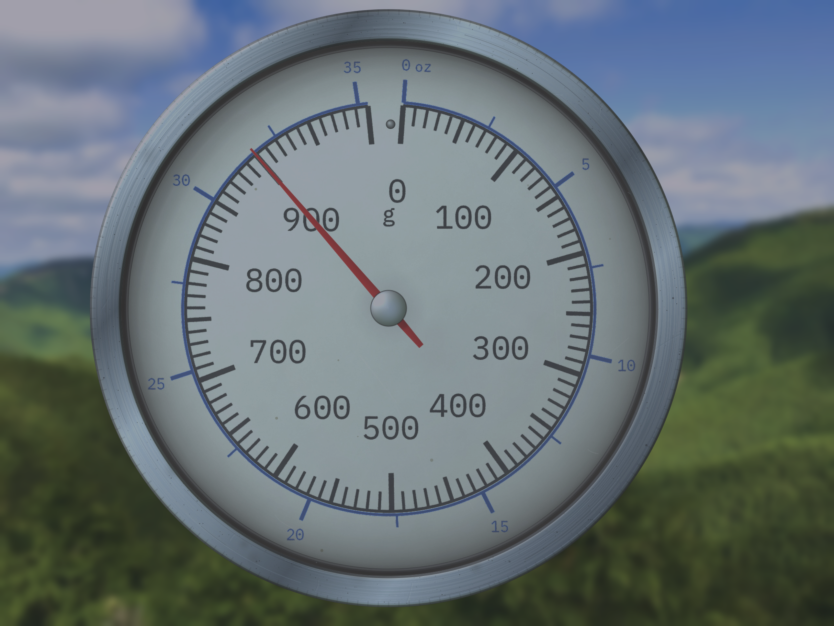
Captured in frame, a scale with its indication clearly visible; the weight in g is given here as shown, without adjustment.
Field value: 900 g
